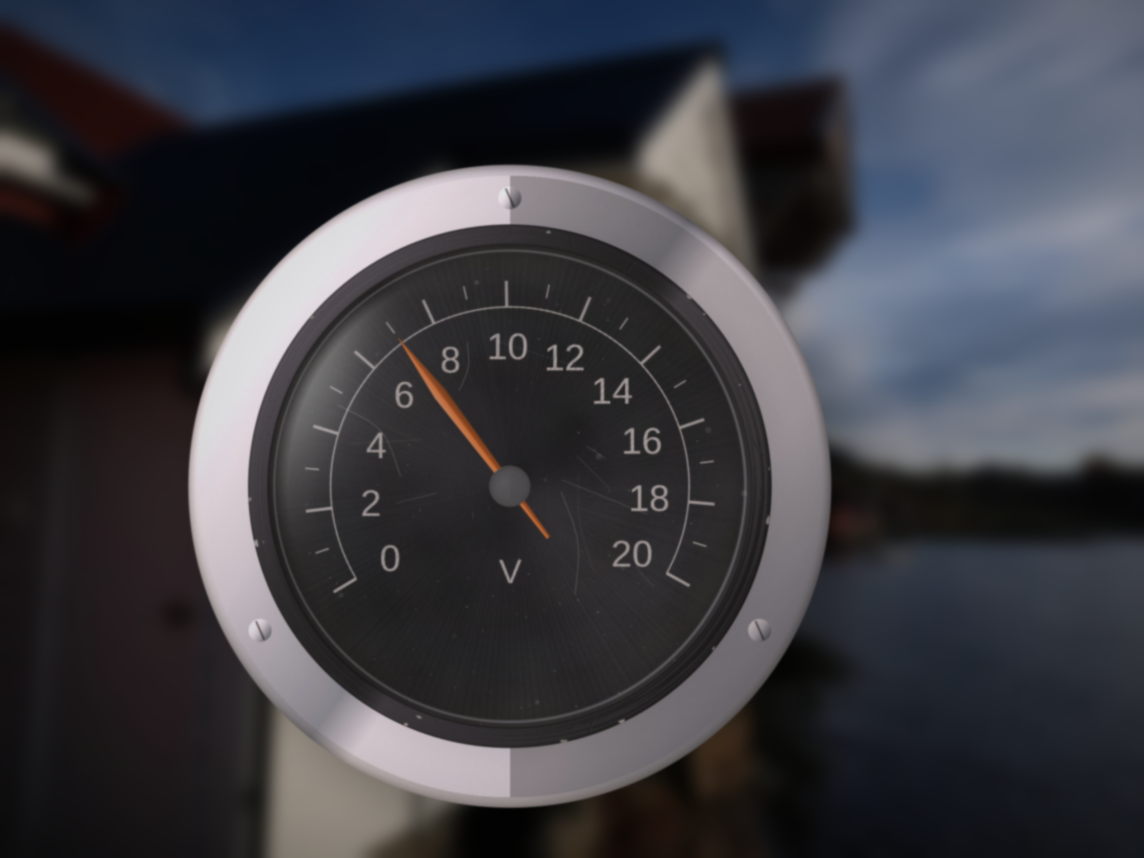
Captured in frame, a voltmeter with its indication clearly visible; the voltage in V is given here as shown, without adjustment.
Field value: 7 V
